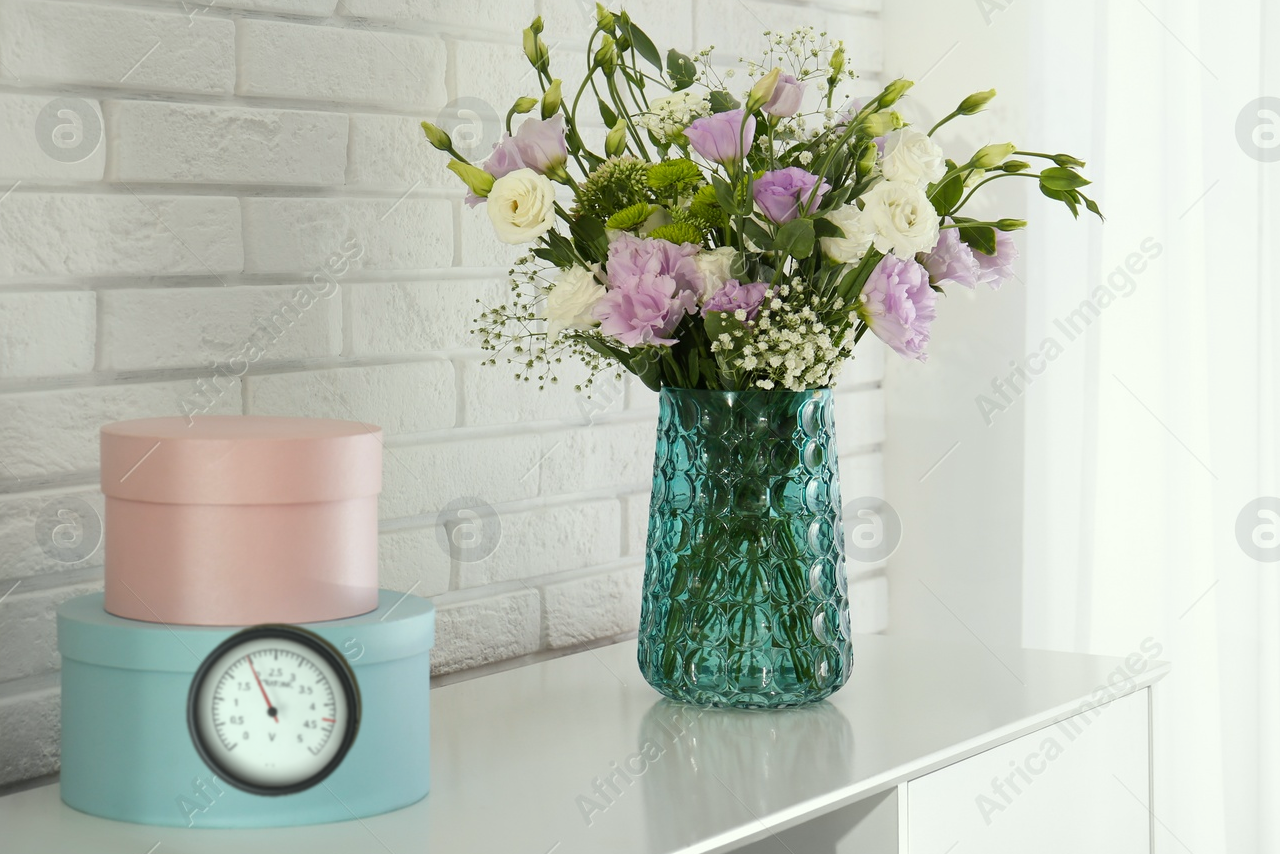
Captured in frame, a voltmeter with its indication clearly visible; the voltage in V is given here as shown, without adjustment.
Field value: 2 V
